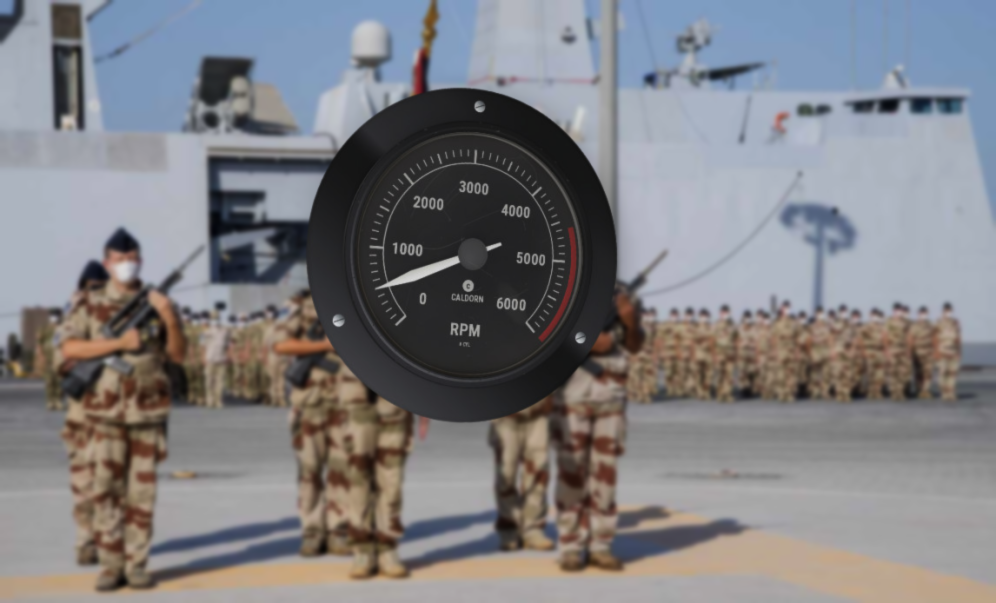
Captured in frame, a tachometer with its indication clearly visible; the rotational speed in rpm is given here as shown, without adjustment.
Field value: 500 rpm
